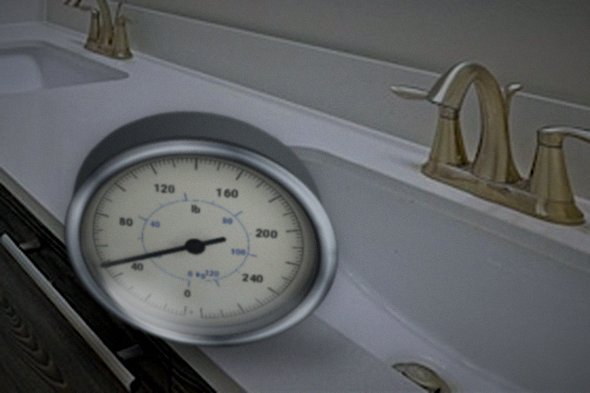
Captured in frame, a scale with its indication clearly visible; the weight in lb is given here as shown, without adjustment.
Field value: 50 lb
